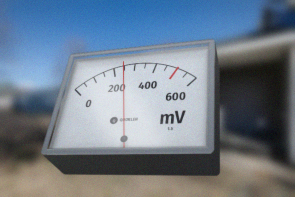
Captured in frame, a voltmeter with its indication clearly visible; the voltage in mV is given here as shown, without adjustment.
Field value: 250 mV
